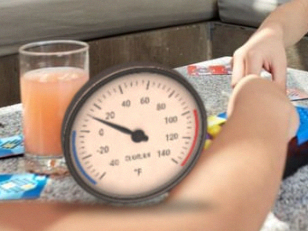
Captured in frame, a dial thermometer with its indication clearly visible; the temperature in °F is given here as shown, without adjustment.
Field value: 12 °F
